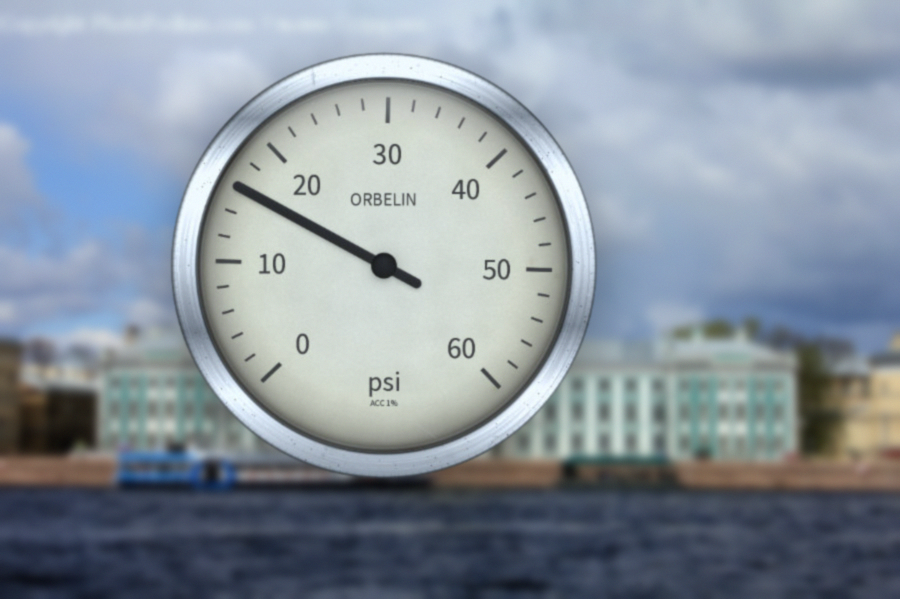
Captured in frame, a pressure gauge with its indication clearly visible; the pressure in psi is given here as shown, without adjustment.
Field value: 16 psi
